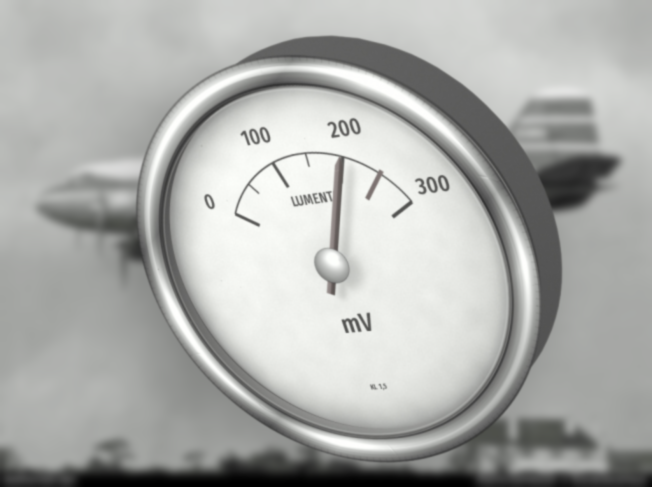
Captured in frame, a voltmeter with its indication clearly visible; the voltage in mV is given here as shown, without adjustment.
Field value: 200 mV
